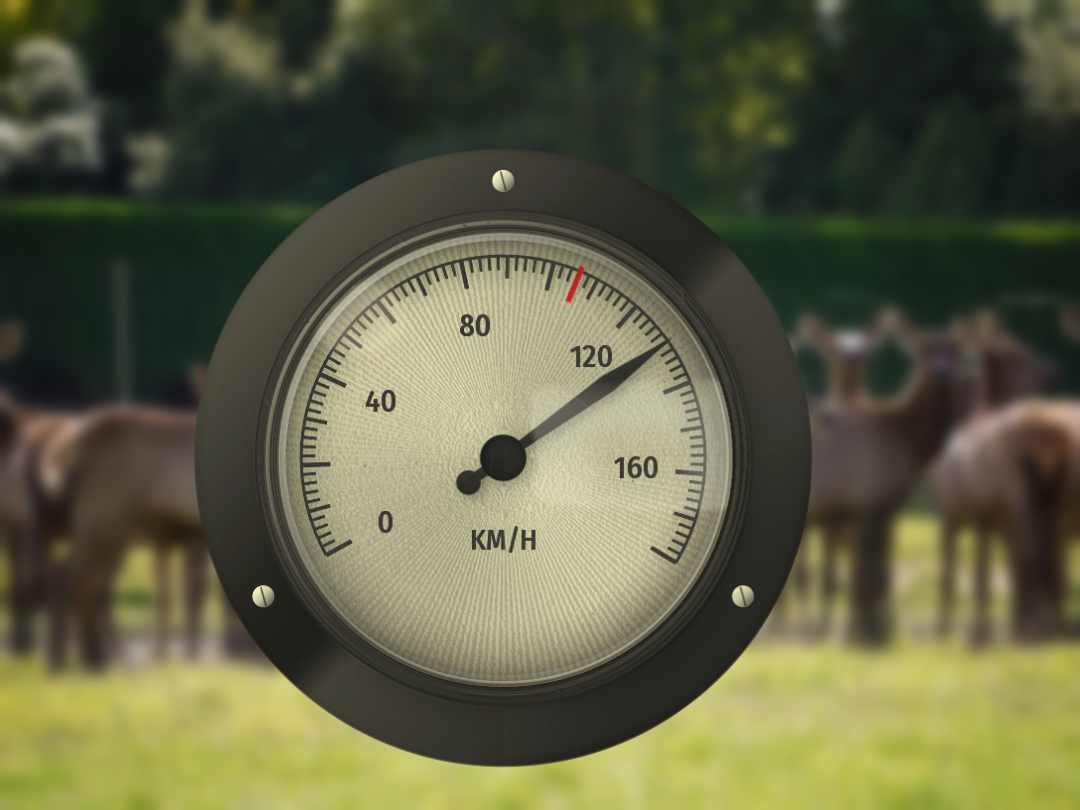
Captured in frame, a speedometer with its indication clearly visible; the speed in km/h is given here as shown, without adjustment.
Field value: 130 km/h
